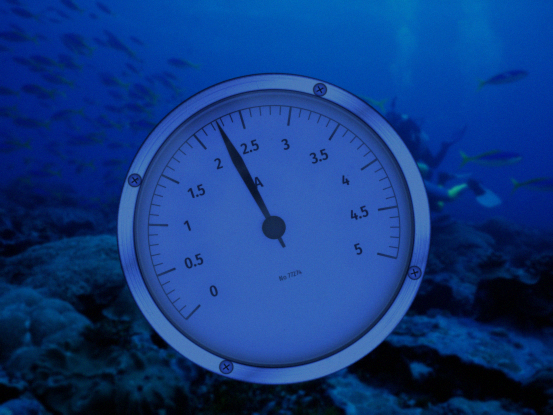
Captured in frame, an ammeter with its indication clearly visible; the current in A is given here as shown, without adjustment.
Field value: 2.25 A
